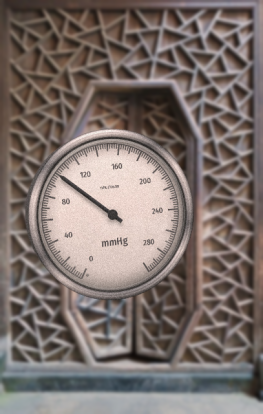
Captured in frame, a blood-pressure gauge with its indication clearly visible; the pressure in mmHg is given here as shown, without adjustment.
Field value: 100 mmHg
